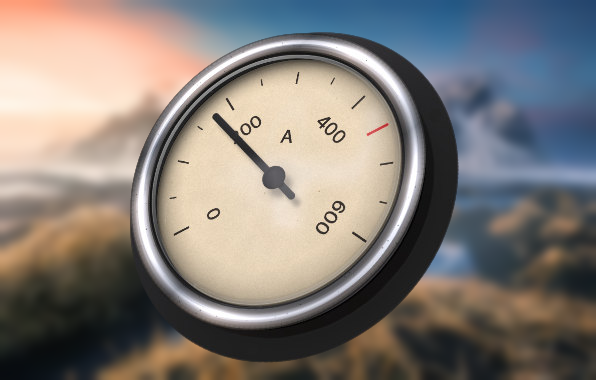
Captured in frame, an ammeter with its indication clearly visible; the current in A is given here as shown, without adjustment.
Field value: 175 A
